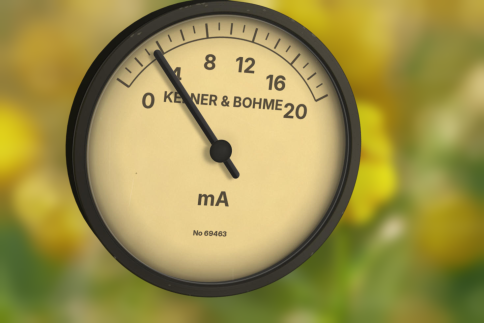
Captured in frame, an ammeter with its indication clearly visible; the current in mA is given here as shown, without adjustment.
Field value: 3.5 mA
